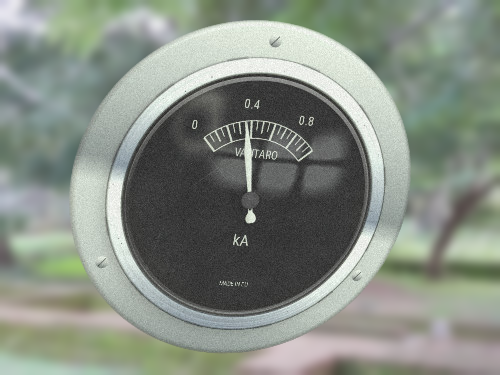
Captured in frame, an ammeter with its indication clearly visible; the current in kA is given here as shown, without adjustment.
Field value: 0.35 kA
